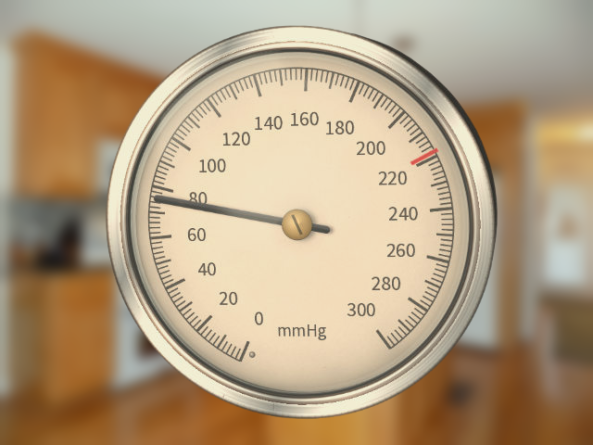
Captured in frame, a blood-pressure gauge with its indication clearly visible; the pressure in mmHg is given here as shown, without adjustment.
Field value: 76 mmHg
